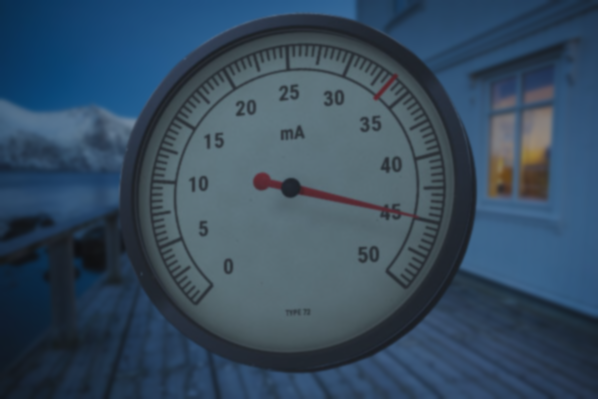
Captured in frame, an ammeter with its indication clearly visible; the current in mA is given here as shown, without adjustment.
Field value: 45 mA
